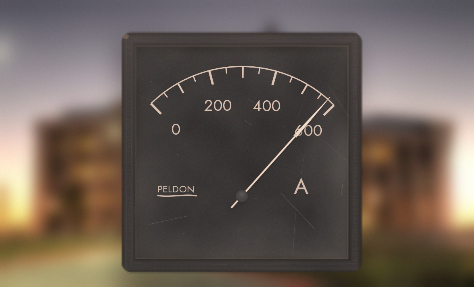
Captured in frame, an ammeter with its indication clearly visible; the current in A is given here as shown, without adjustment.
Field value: 575 A
